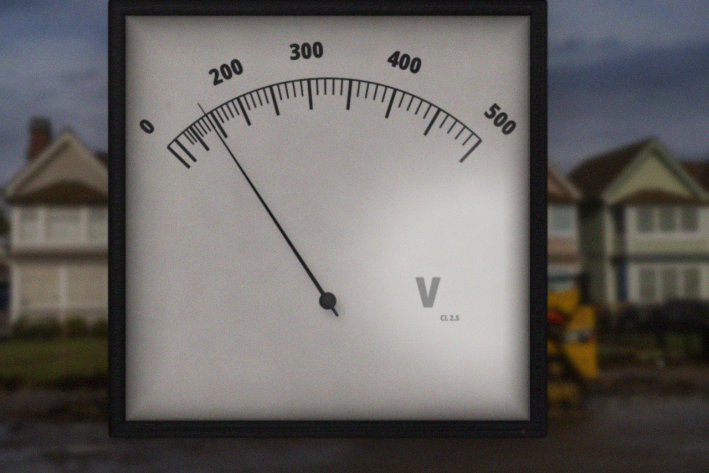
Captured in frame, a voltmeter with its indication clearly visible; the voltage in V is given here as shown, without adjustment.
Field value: 140 V
